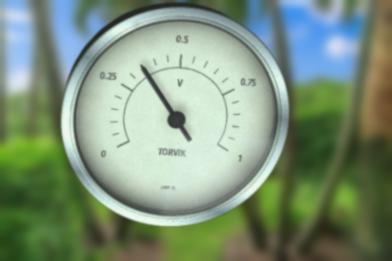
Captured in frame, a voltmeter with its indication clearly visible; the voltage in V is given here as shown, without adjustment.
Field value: 0.35 V
